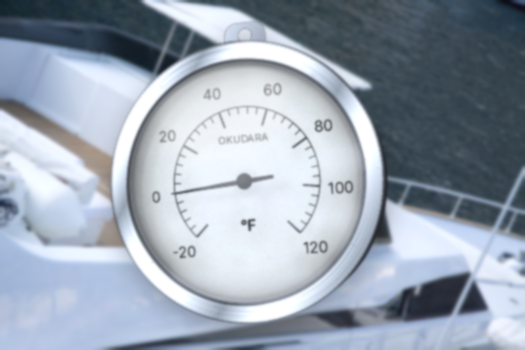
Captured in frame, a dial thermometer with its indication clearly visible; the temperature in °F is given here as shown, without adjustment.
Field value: 0 °F
